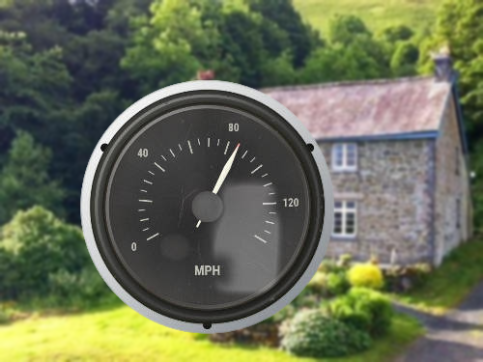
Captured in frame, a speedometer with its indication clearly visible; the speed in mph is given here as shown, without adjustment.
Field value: 85 mph
